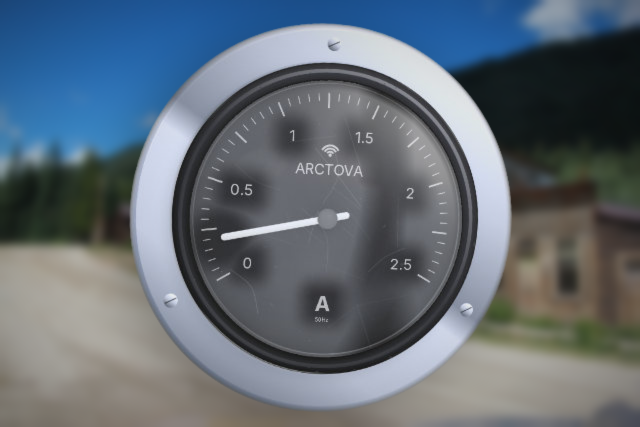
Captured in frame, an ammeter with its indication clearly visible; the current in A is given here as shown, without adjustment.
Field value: 0.2 A
